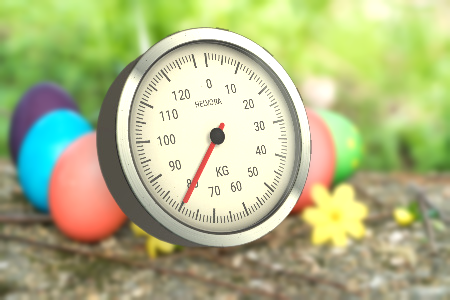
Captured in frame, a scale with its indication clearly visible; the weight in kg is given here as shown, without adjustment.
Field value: 80 kg
